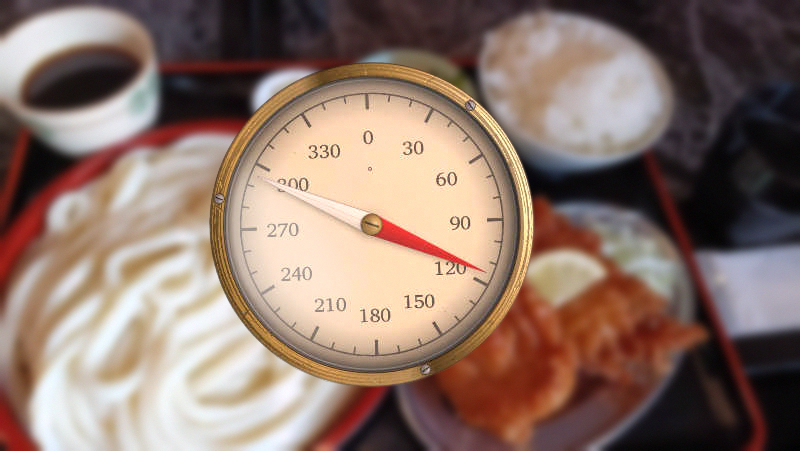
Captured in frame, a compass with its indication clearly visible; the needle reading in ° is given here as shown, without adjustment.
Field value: 115 °
